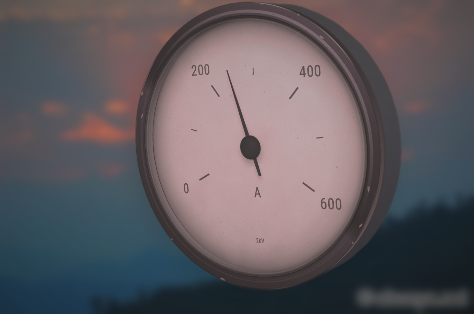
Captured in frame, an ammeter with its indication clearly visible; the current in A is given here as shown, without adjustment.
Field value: 250 A
